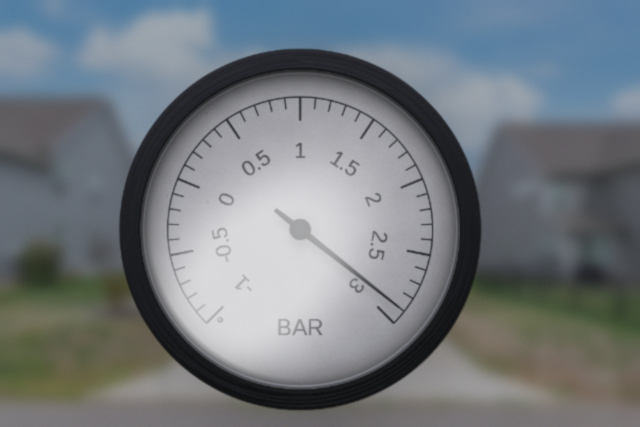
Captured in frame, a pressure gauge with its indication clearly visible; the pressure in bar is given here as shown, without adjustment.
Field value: 2.9 bar
